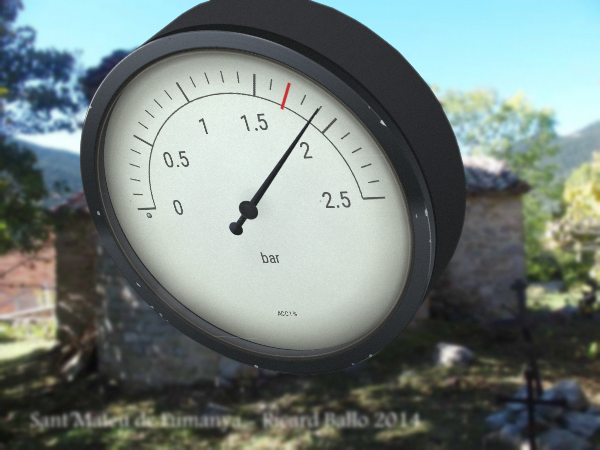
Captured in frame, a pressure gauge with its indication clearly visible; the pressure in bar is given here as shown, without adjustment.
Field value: 1.9 bar
